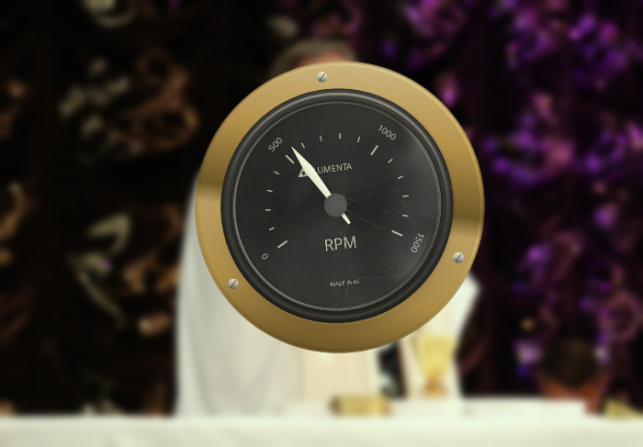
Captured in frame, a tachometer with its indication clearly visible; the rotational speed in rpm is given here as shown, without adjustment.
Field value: 550 rpm
